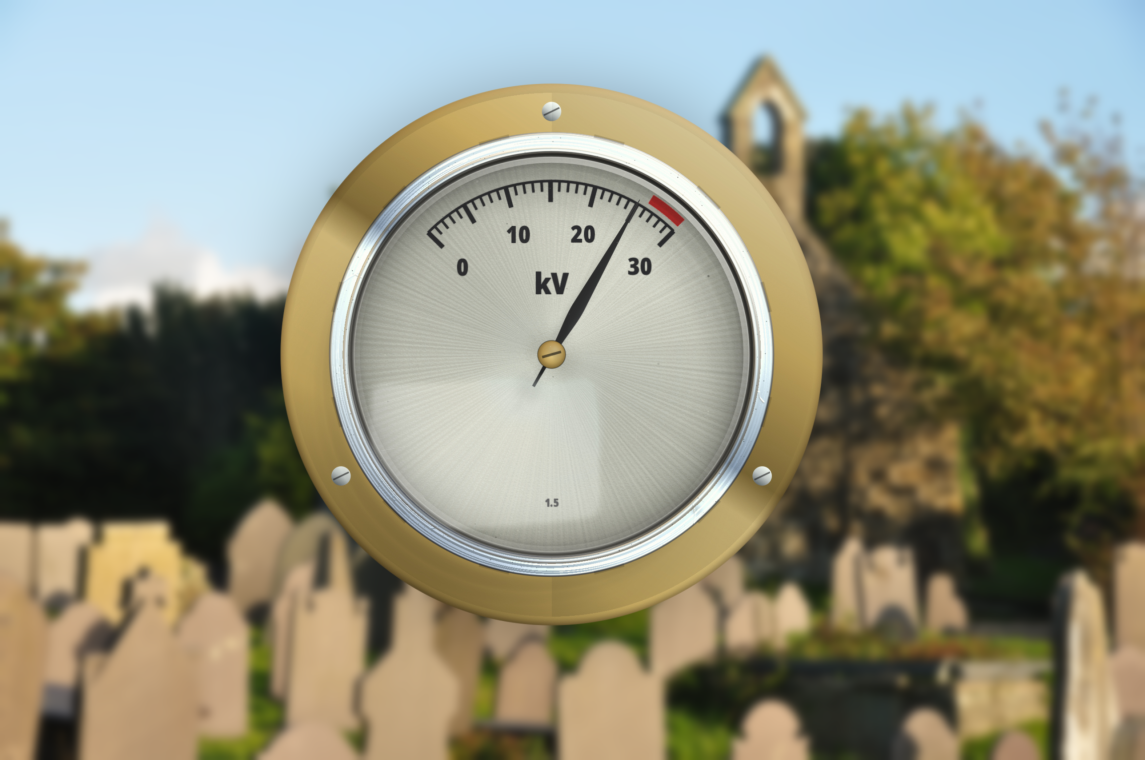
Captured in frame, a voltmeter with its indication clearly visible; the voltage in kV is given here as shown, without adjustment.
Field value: 25 kV
